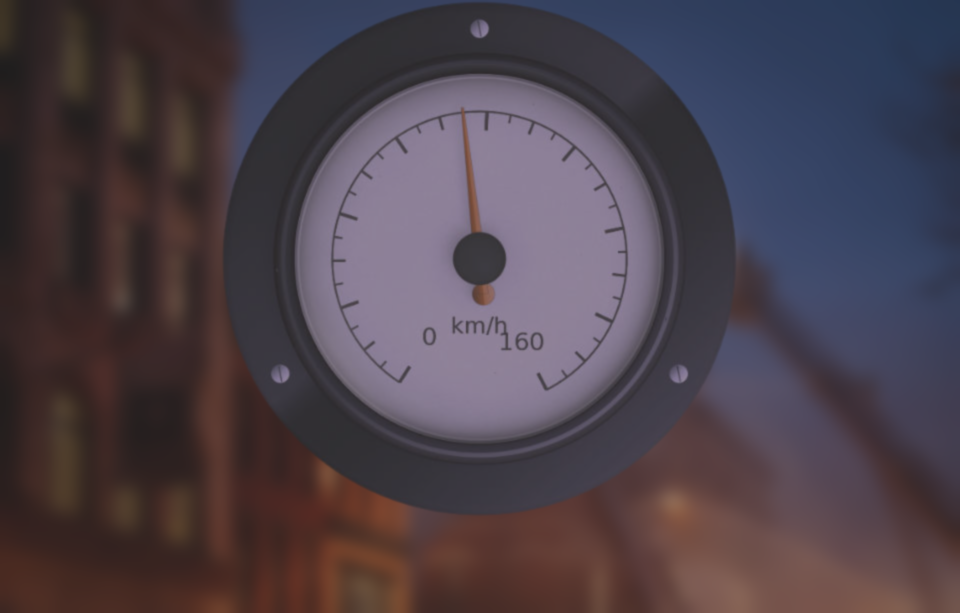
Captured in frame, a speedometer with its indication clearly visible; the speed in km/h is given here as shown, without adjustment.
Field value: 75 km/h
